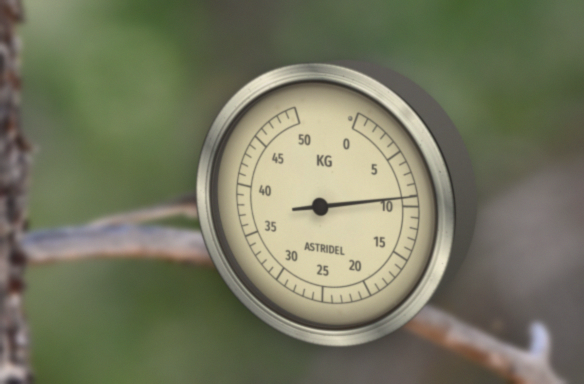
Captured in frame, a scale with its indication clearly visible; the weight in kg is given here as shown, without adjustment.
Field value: 9 kg
